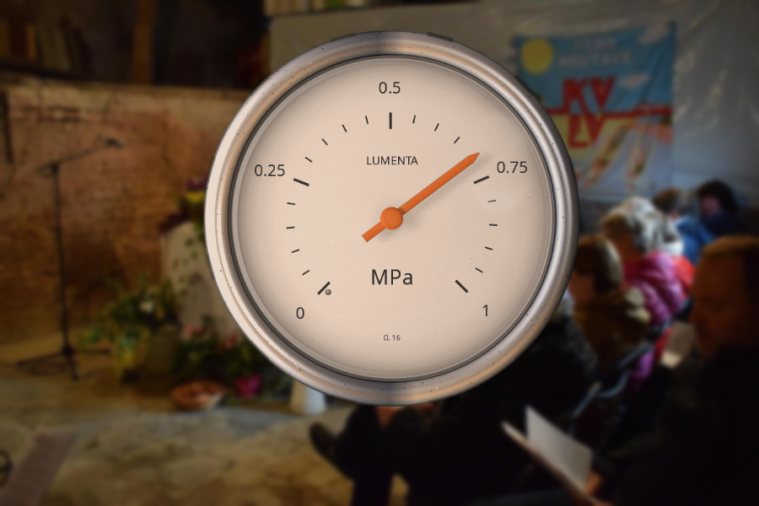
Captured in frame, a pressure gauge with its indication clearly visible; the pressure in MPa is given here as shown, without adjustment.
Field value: 0.7 MPa
